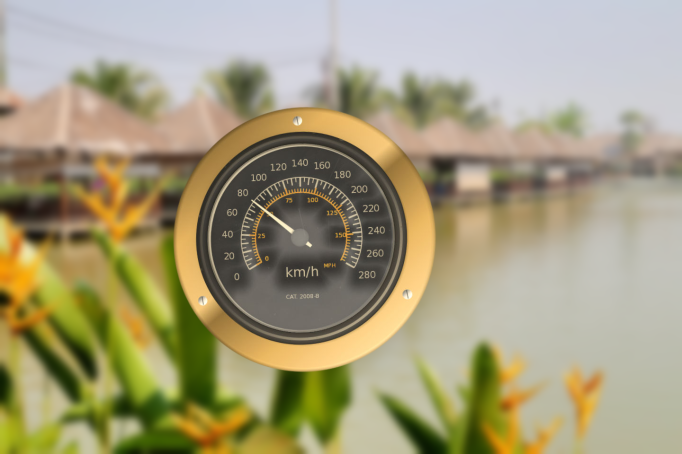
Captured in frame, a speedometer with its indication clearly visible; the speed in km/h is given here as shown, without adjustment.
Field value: 80 km/h
